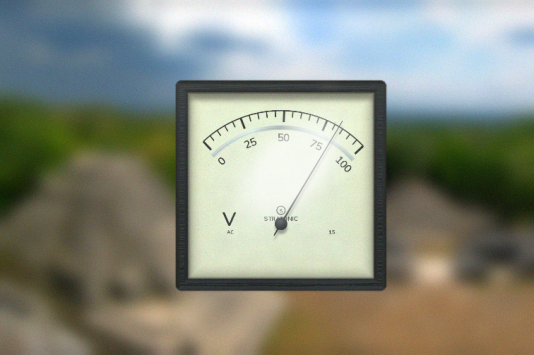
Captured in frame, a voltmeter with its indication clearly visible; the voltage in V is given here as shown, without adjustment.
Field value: 82.5 V
